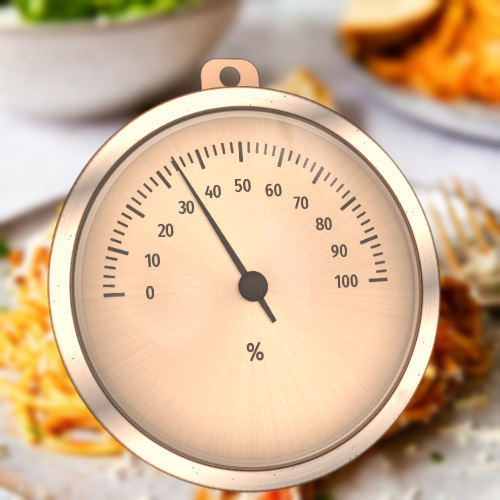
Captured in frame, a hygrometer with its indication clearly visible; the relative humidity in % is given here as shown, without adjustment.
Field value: 34 %
